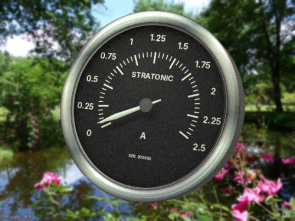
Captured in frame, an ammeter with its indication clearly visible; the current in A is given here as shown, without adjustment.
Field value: 0.05 A
